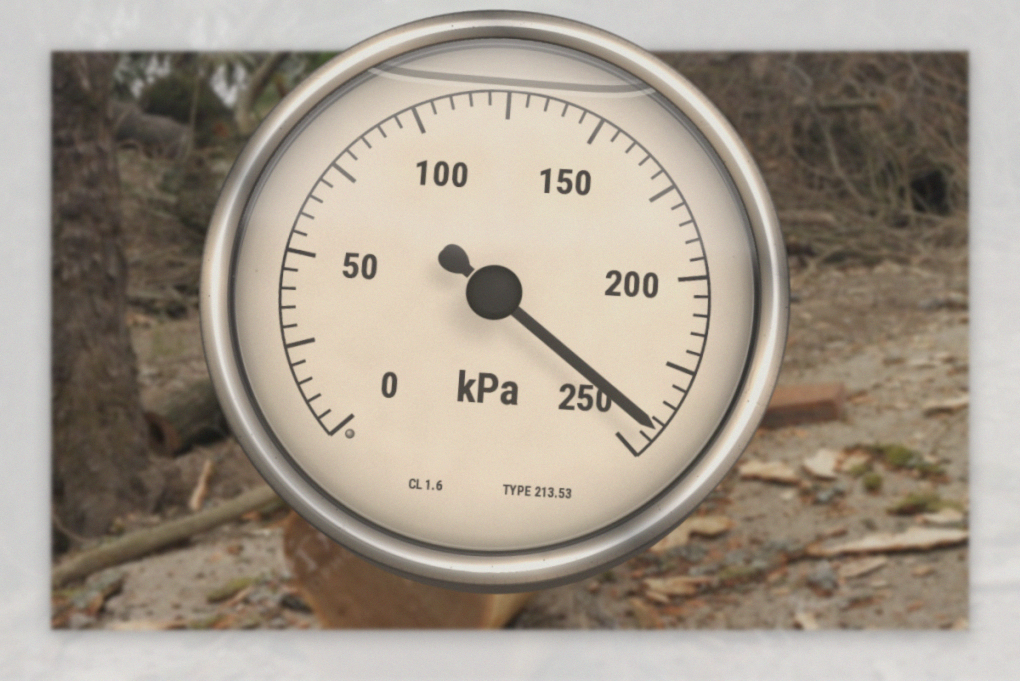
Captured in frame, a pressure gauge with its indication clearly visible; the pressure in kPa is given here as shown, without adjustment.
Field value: 242.5 kPa
